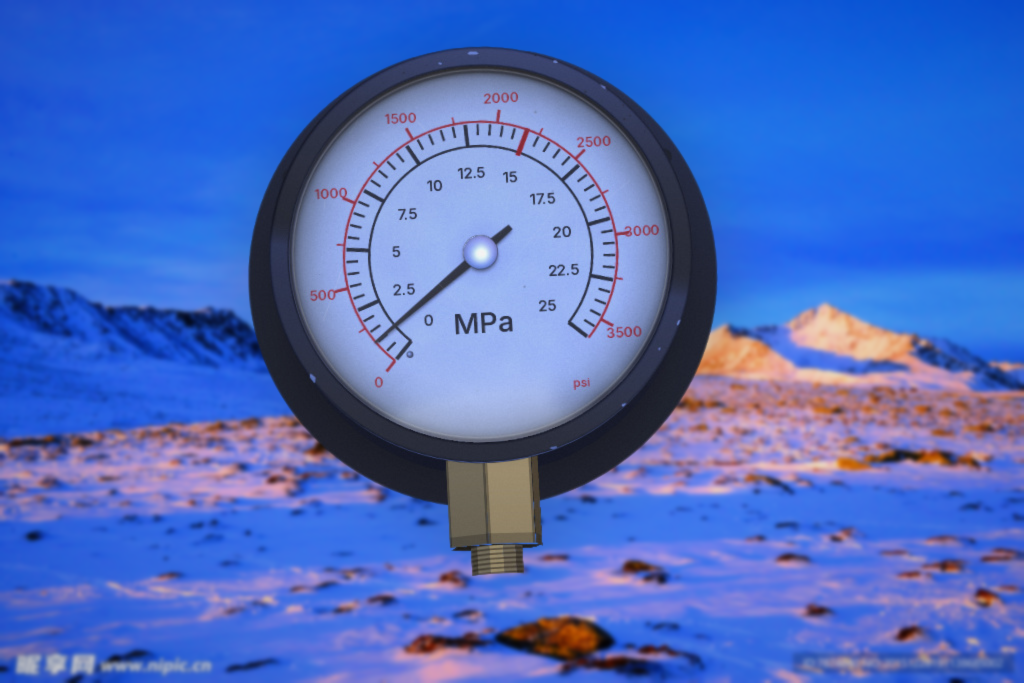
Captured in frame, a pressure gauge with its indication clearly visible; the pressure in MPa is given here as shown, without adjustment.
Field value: 1 MPa
